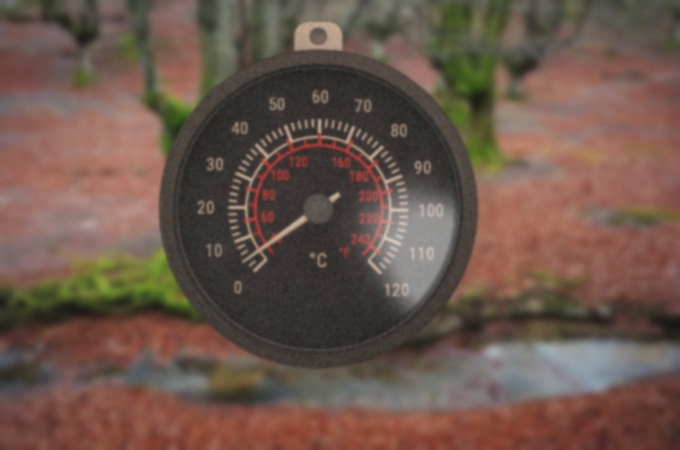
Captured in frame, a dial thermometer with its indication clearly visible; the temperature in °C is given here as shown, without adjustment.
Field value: 4 °C
